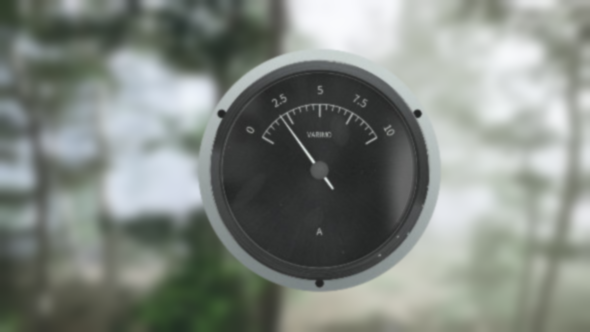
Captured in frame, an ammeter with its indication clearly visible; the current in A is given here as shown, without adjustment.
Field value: 2 A
